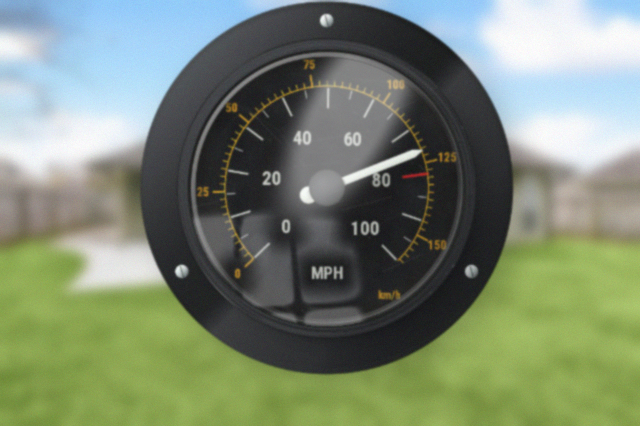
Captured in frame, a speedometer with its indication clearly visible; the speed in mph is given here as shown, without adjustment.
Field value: 75 mph
